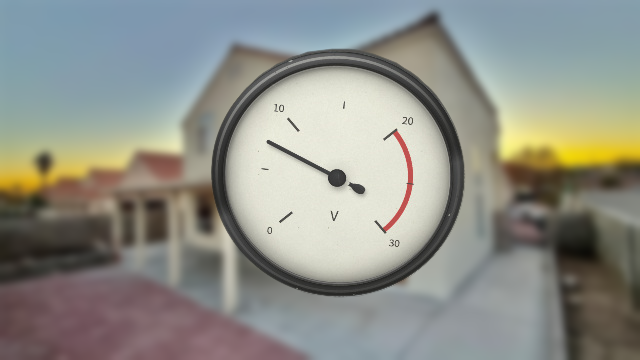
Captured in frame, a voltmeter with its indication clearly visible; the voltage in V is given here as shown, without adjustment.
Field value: 7.5 V
